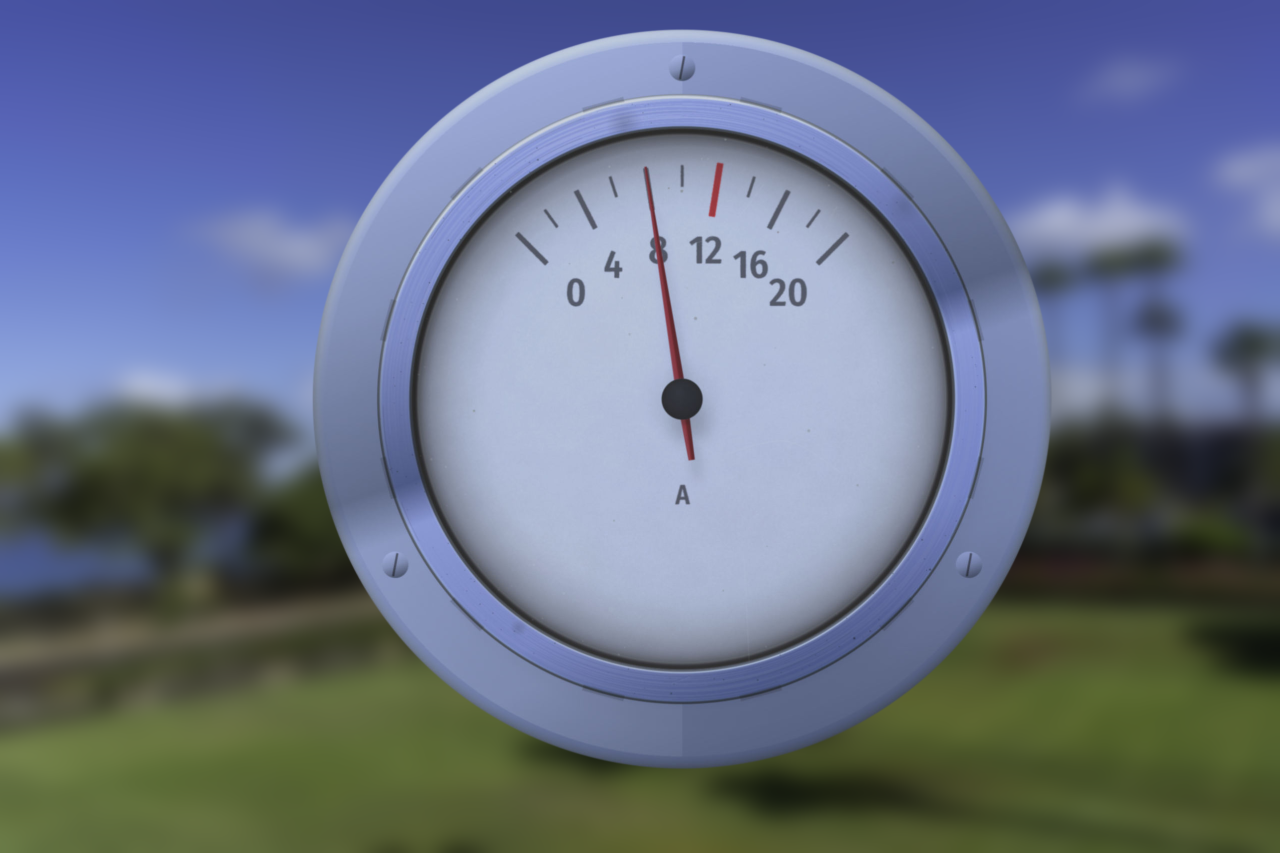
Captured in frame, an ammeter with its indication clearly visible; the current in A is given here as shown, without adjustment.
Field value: 8 A
